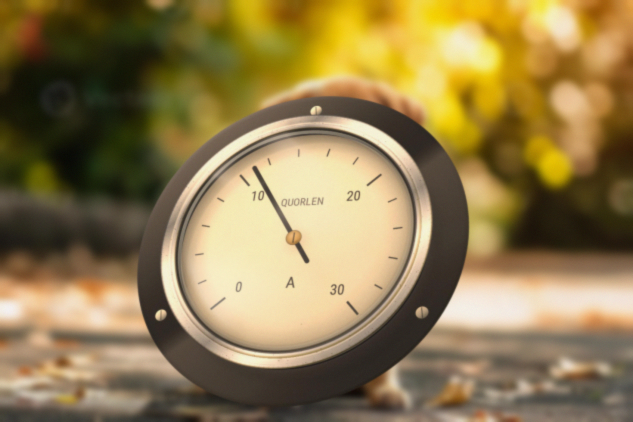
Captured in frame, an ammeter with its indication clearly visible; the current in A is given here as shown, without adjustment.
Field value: 11 A
